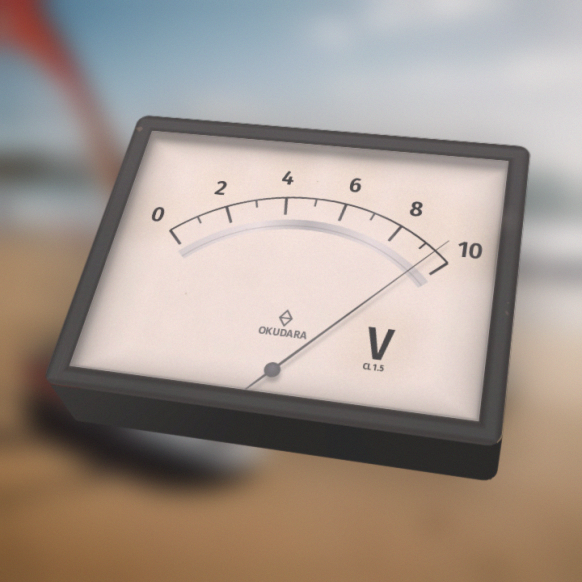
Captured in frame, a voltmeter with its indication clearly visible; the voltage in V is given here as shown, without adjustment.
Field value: 9.5 V
